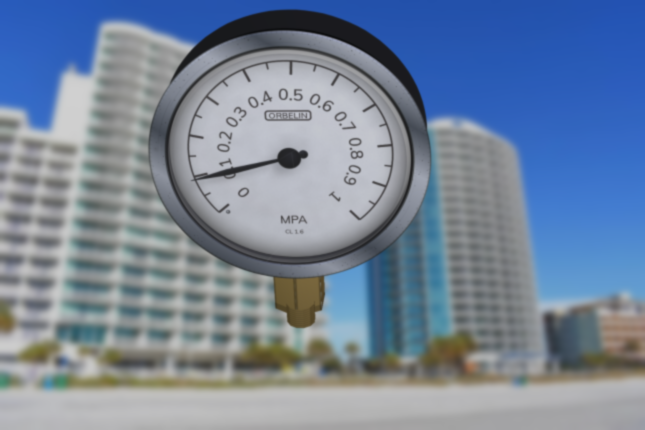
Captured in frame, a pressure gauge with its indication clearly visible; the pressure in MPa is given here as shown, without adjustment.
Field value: 0.1 MPa
